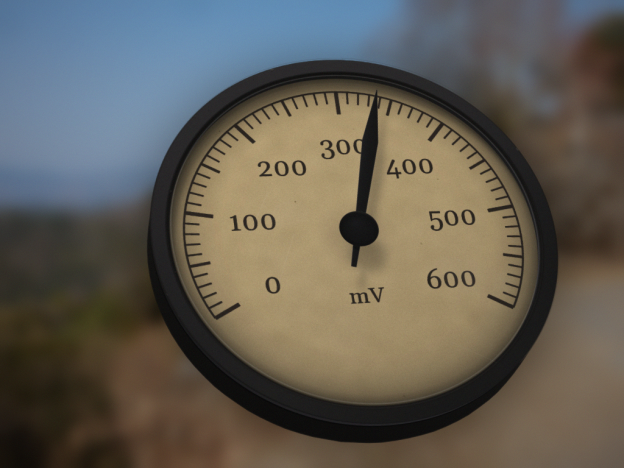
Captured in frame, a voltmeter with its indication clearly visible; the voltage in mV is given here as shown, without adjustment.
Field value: 335 mV
